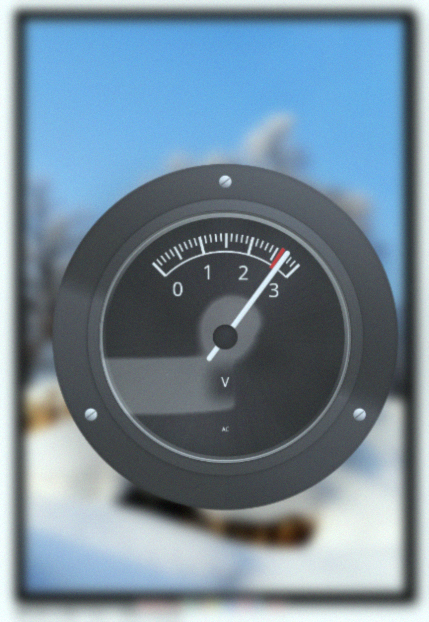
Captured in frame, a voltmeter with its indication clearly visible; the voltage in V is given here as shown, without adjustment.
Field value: 2.7 V
